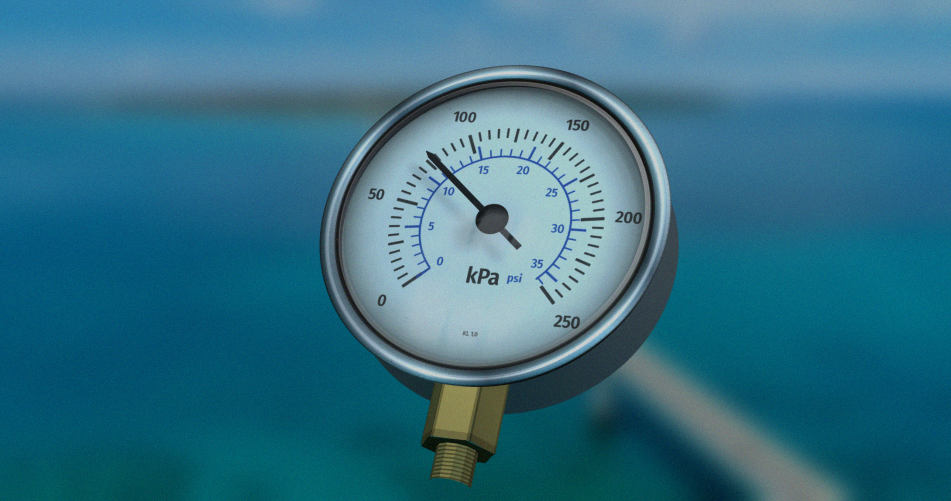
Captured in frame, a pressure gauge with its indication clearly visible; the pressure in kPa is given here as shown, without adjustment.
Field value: 77.5 kPa
